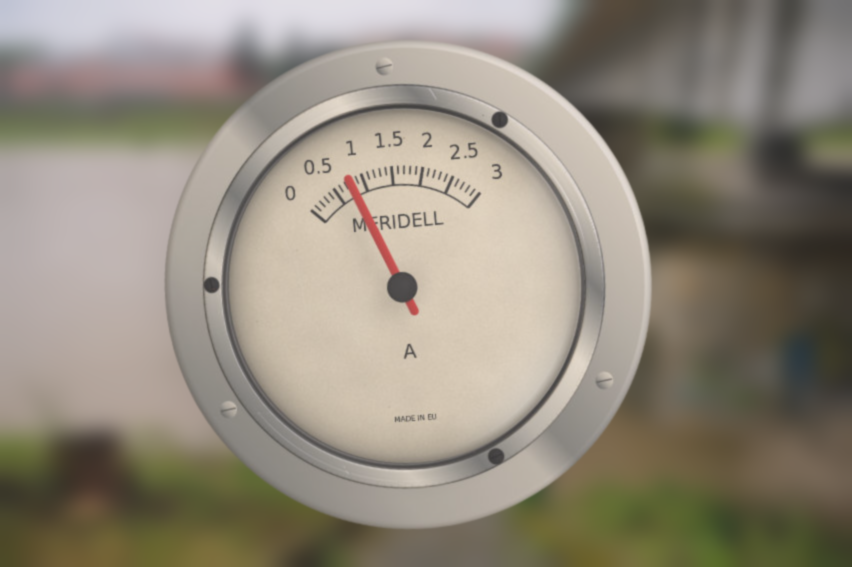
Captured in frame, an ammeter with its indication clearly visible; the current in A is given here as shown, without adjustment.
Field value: 0.8 A
